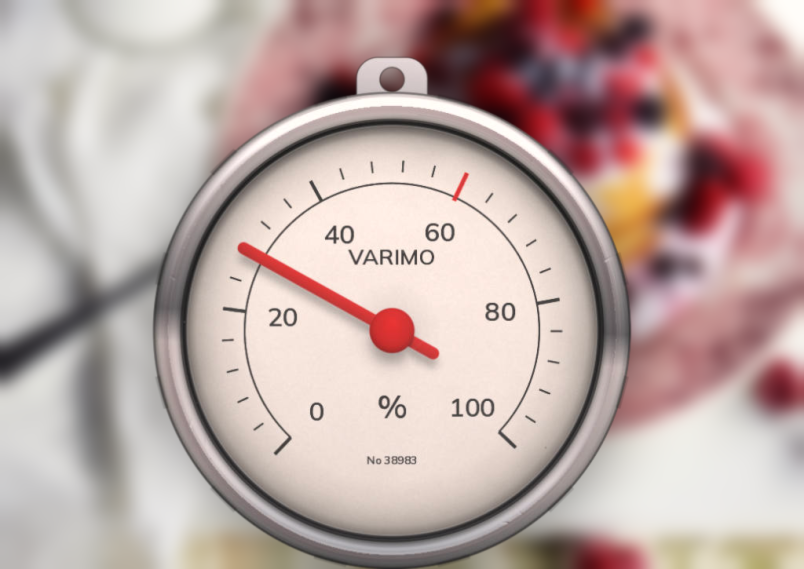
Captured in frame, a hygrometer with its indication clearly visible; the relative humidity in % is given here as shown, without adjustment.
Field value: 28 %
